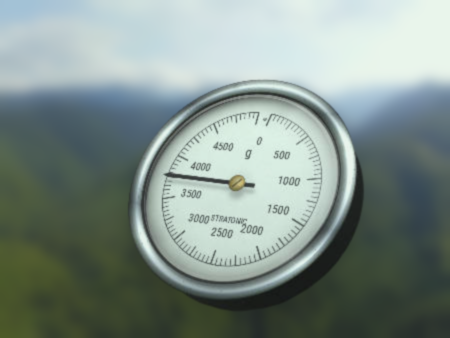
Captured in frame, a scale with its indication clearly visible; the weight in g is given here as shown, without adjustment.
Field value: 3750 g
